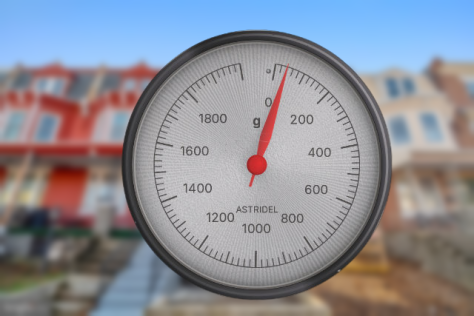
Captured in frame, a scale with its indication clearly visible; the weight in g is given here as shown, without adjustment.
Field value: 40 g
